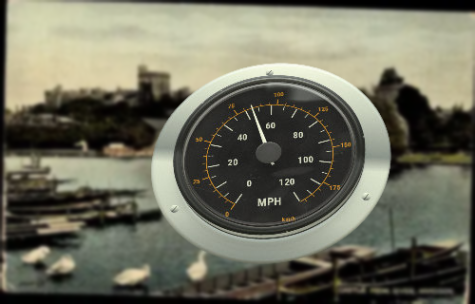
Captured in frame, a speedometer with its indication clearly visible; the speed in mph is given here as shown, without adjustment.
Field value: 52.5 mph
